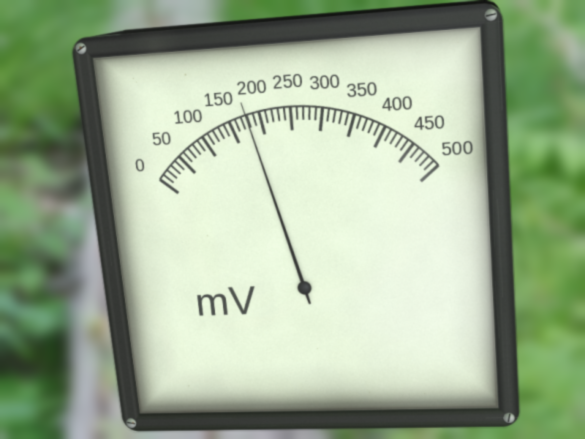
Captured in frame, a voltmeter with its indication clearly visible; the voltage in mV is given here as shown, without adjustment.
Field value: 180 mV
